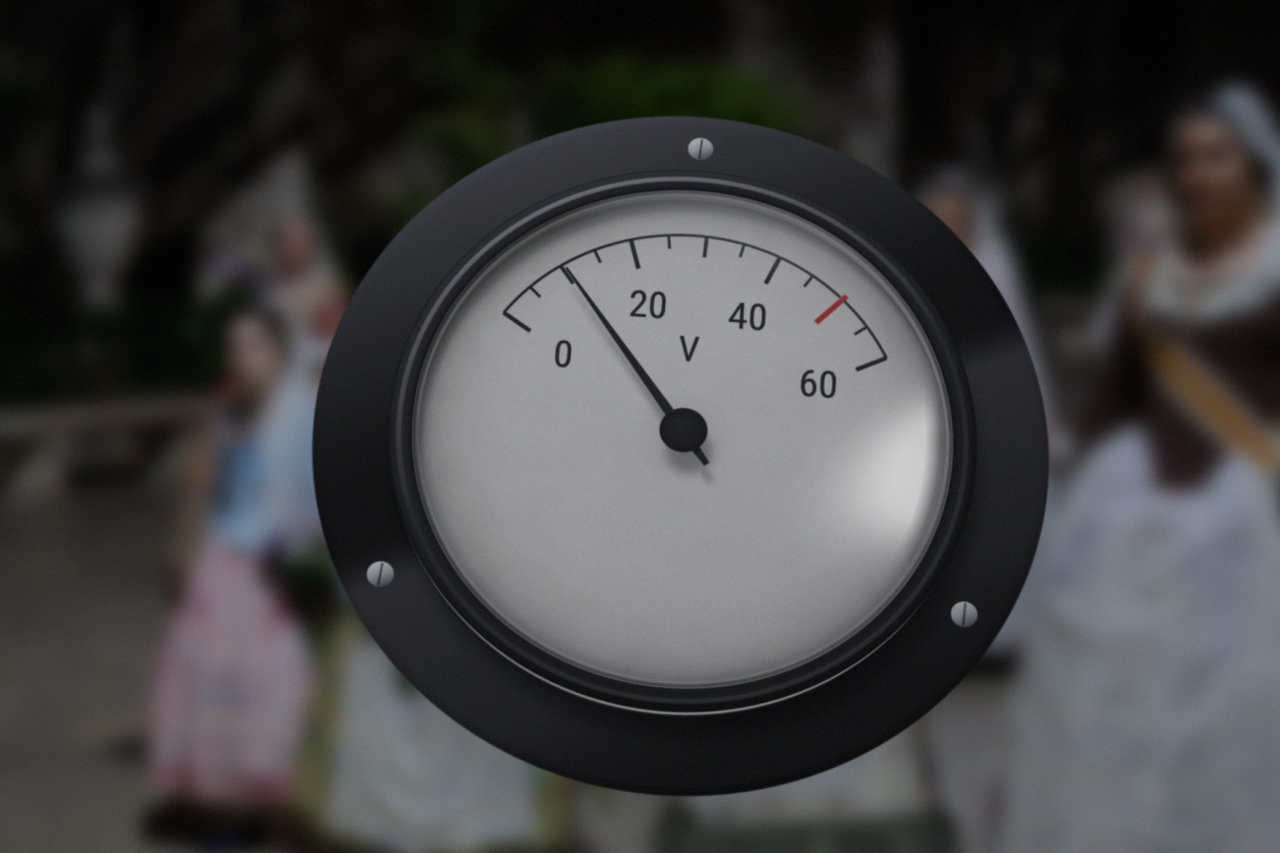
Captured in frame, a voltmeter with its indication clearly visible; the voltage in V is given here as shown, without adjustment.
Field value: 10 V
